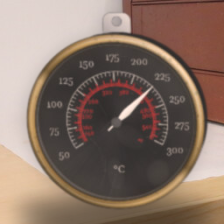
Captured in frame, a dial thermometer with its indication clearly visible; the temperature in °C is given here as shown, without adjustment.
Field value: 225 °C
